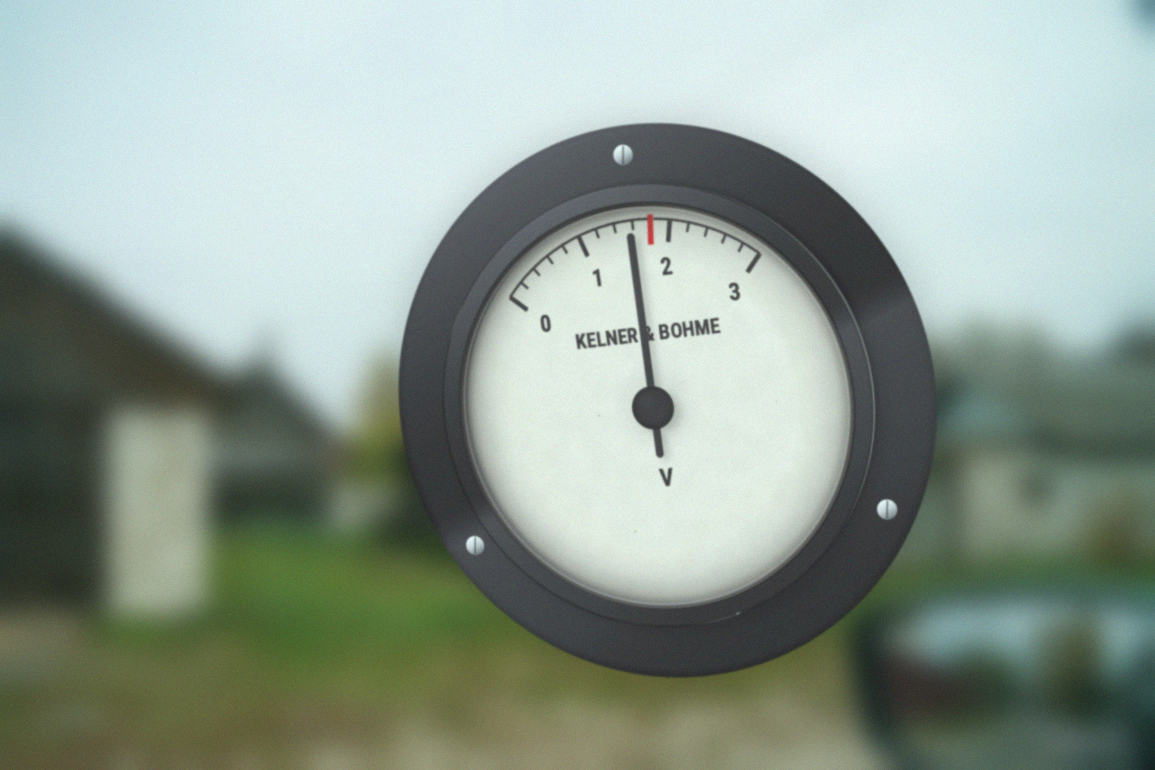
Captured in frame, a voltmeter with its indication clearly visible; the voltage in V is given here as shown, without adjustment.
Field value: 1.6 V
